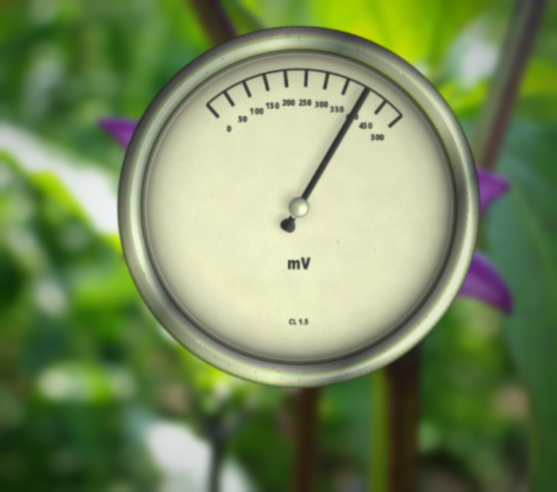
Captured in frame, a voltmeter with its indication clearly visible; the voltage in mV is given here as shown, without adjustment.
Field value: 400 mV
